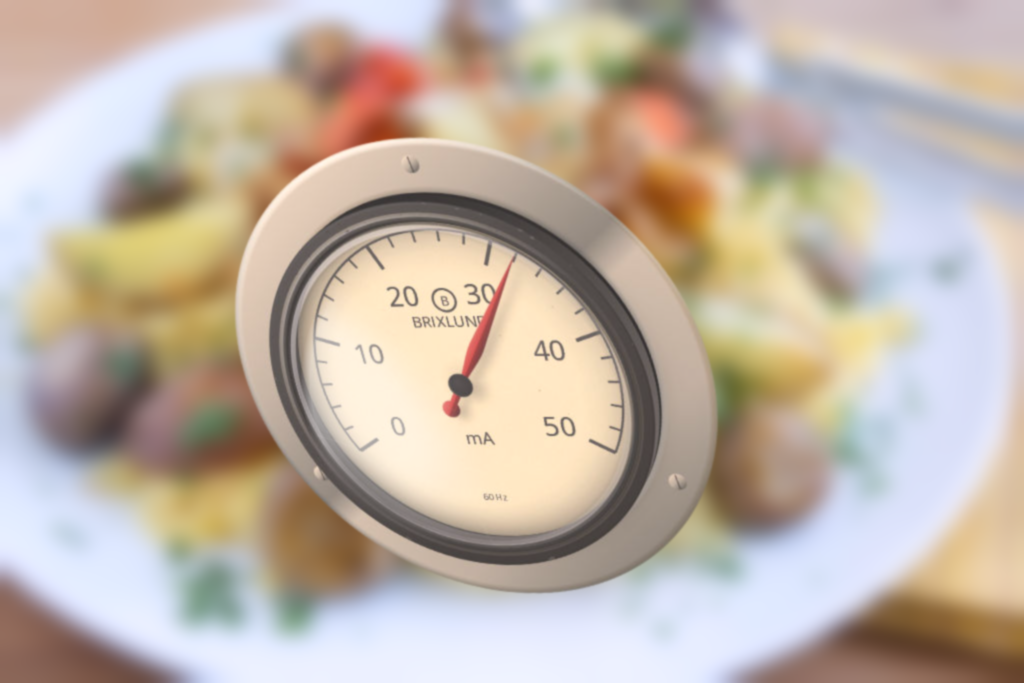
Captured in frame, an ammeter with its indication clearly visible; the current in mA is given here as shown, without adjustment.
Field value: 32 mA
